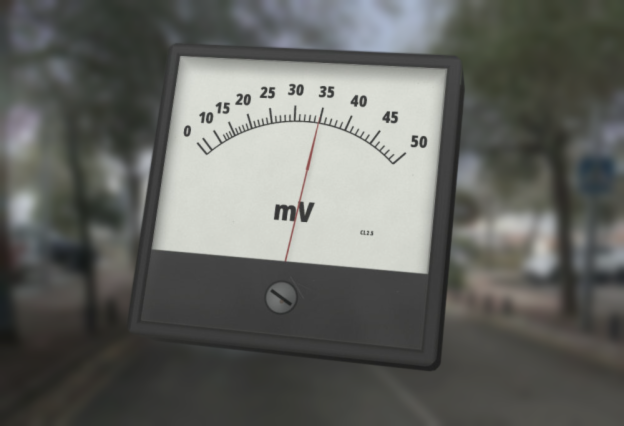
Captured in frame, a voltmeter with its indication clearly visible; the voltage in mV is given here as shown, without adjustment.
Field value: 35 mV
